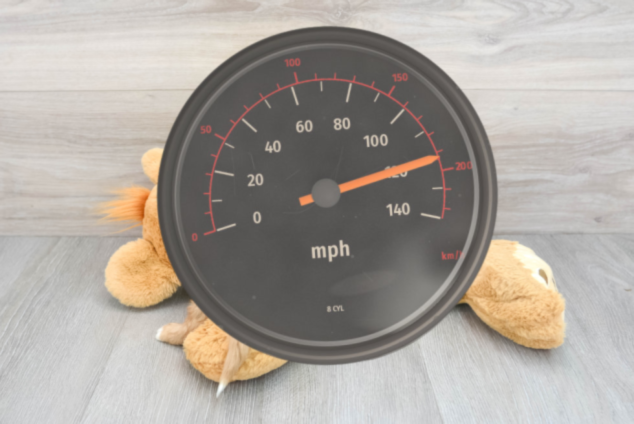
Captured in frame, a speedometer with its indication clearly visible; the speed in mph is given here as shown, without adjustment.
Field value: 120 mph
